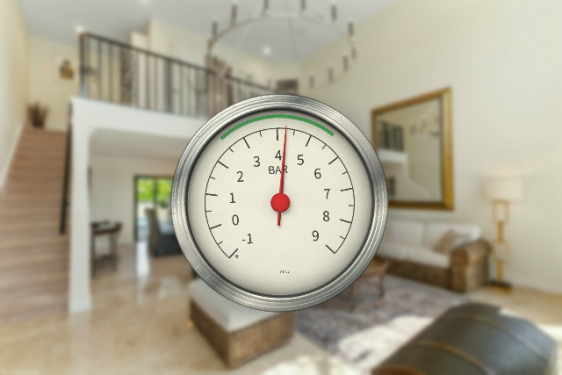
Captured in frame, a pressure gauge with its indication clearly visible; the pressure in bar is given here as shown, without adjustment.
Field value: 4.25 bar
